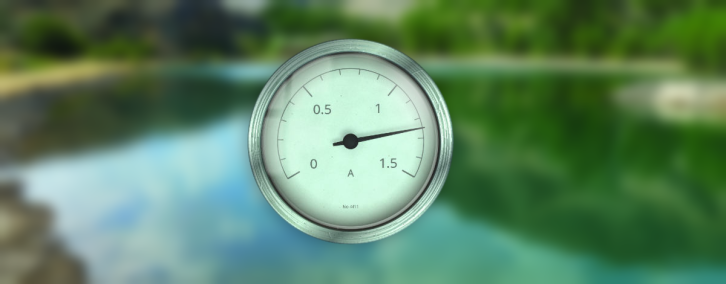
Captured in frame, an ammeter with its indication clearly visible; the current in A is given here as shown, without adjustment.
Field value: 1.25 A
